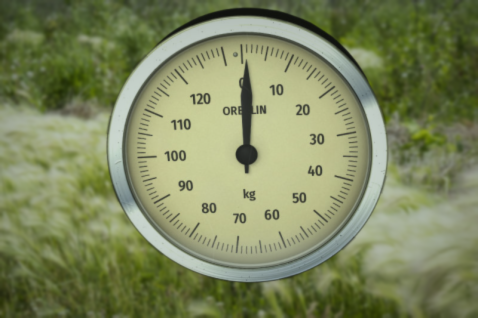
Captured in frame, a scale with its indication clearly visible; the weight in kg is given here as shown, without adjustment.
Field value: 1 kg
